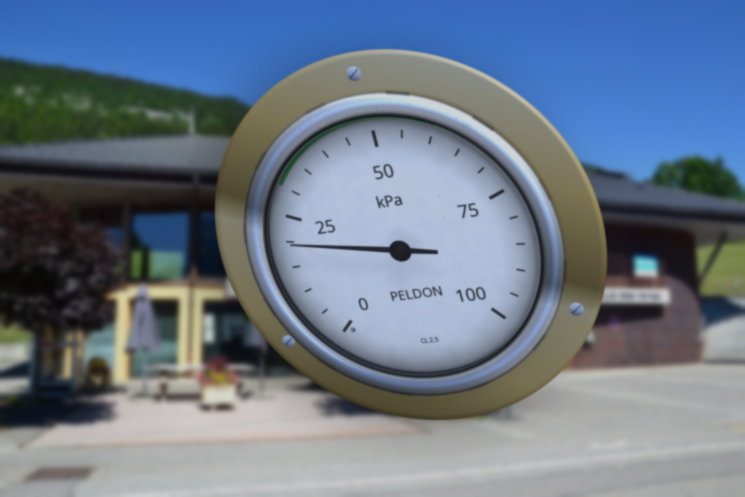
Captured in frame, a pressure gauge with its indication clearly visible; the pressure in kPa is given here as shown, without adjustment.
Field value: 20 kPa
